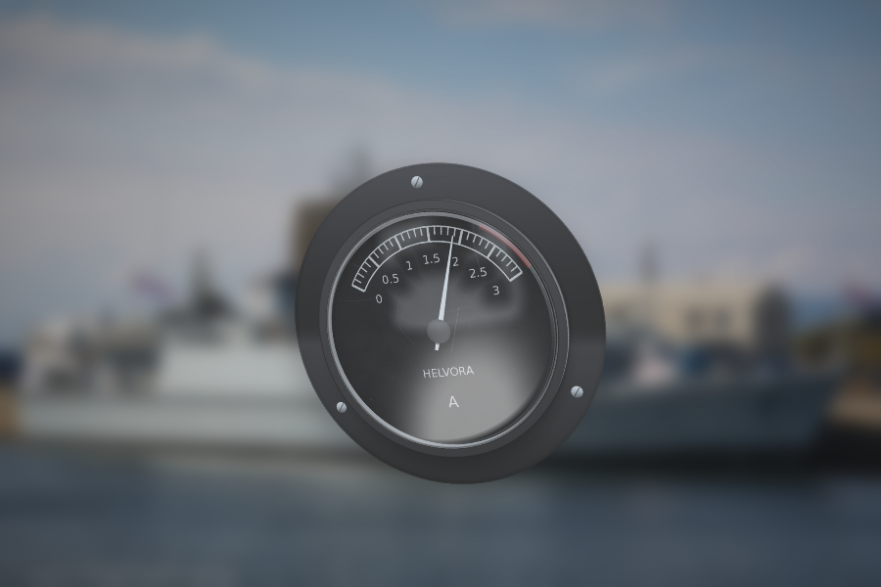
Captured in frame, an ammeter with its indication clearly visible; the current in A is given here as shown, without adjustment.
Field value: 1.9 A
